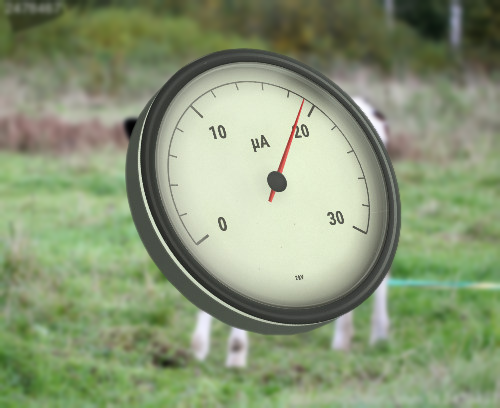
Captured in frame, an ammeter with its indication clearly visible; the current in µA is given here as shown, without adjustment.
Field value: 19 µA
